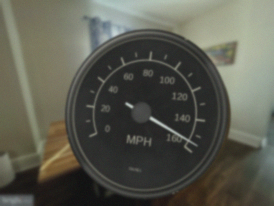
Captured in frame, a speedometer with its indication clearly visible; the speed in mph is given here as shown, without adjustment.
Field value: 155 mph
